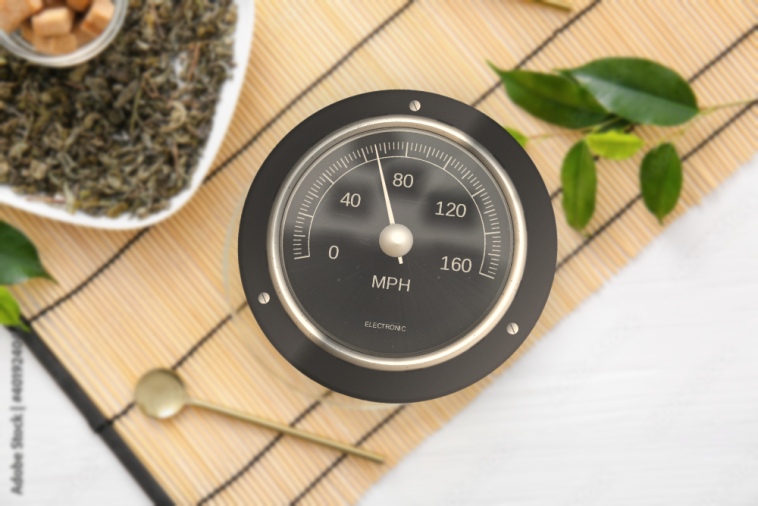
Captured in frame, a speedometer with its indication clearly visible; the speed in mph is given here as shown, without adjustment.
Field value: 66 mph
